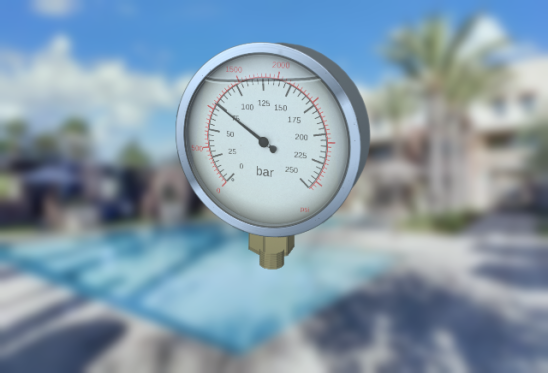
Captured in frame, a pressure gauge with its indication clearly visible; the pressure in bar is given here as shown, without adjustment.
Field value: 75 bar
